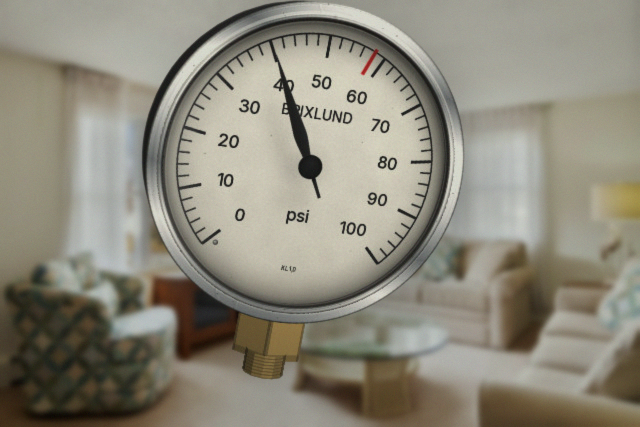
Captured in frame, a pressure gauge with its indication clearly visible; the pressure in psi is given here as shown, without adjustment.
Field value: 40 psi
